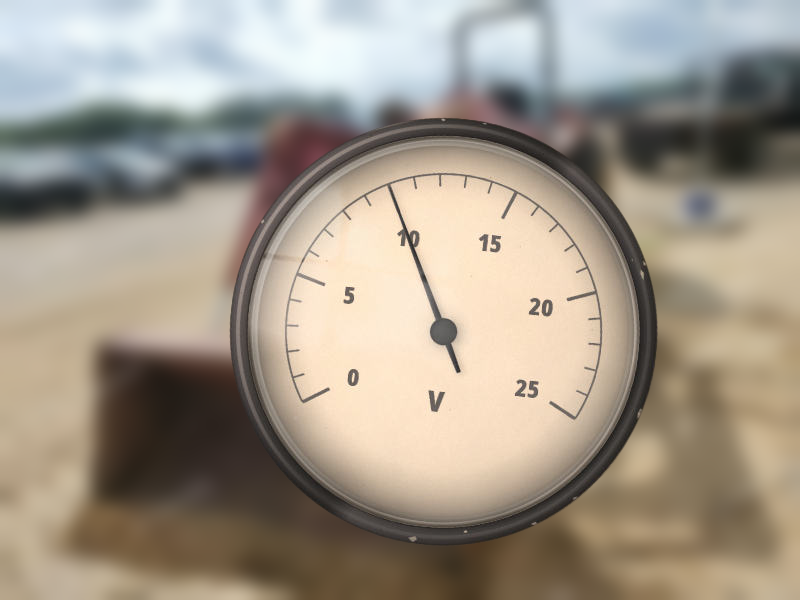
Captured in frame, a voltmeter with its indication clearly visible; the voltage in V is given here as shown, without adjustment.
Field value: 10 V
